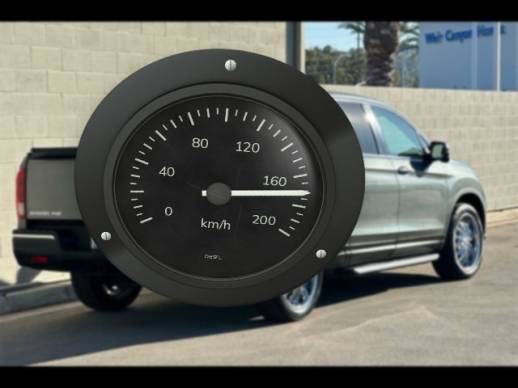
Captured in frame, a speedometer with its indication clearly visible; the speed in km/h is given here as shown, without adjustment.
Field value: 170 km/h
